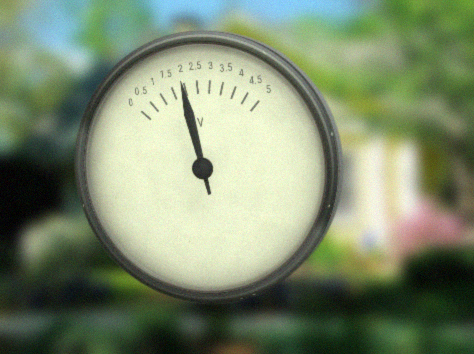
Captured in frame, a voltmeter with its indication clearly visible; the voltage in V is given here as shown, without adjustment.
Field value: 2 V
